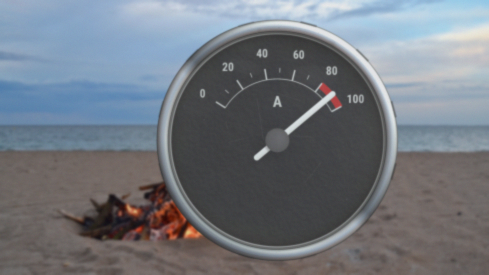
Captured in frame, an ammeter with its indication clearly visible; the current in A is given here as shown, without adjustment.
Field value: 90 A
